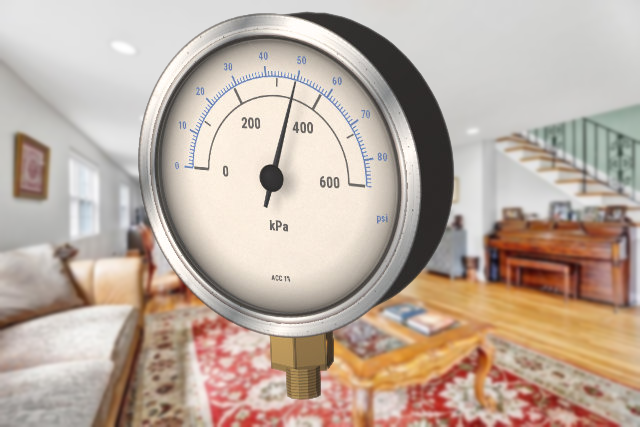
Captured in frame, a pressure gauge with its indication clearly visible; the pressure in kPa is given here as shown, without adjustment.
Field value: 350 kPa
